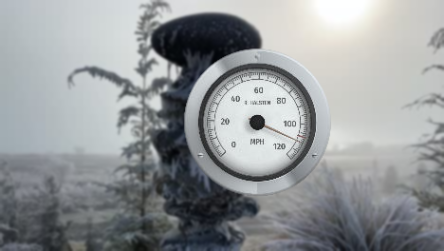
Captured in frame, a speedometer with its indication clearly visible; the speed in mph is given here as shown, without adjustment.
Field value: 110 mph
